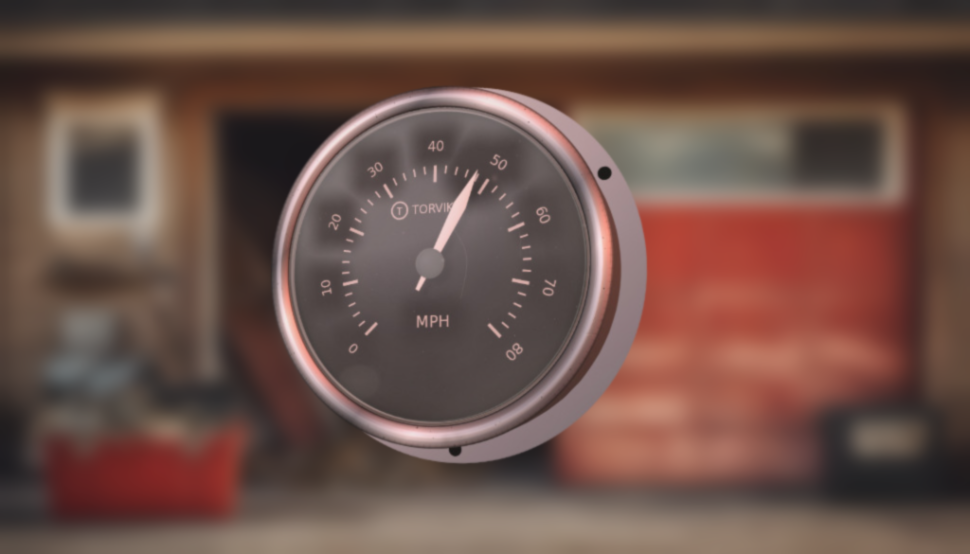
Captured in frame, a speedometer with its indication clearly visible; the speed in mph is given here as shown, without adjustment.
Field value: 48 mph
